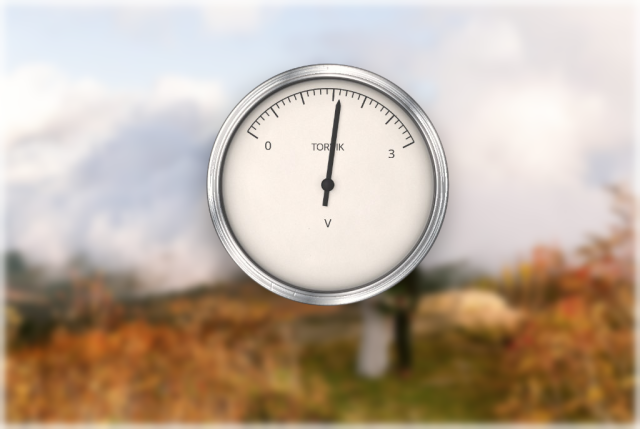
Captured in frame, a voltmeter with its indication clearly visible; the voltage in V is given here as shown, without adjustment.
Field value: 1.6 V
